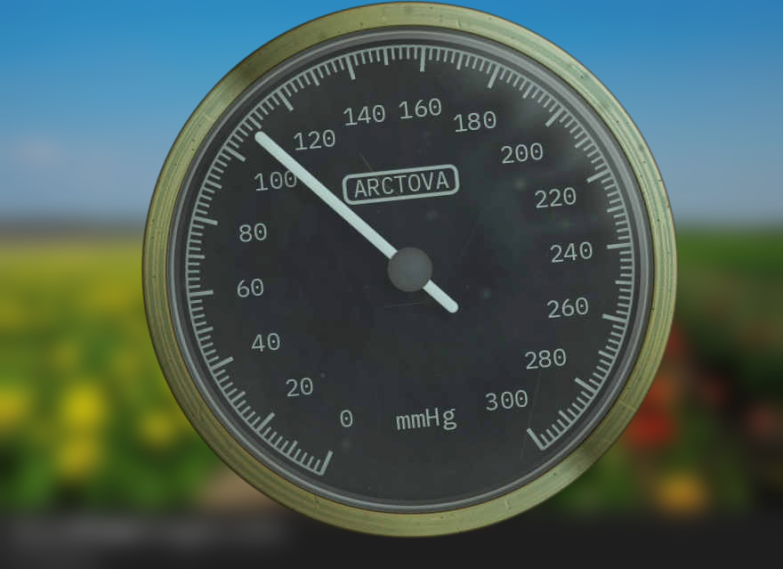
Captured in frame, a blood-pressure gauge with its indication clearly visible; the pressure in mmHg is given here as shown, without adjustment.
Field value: 108 mmHg
